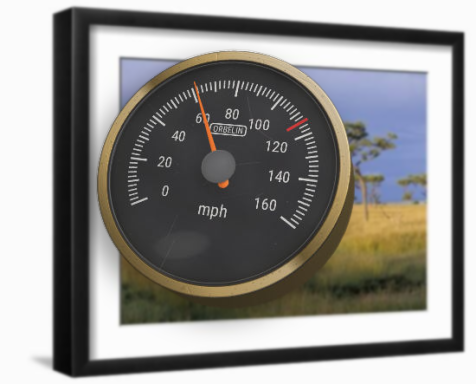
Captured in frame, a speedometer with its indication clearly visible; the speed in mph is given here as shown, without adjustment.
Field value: 62 mph
